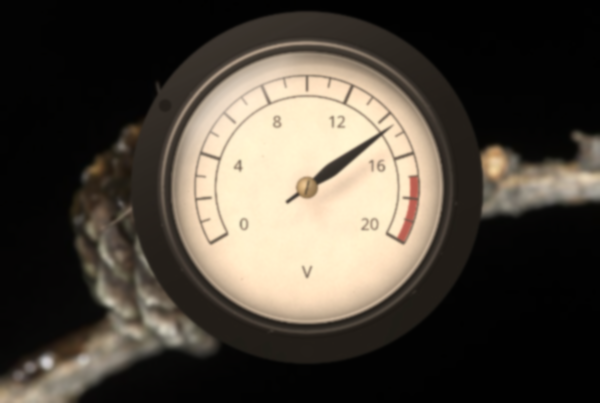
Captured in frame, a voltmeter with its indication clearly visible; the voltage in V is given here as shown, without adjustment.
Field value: 14.5 V
